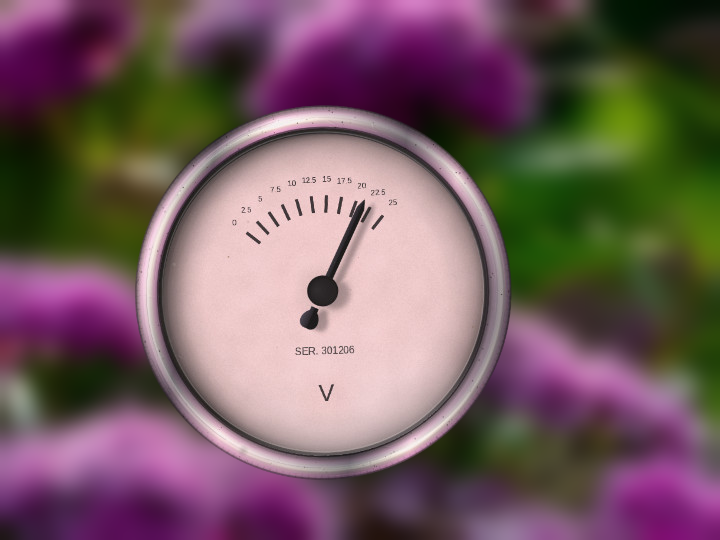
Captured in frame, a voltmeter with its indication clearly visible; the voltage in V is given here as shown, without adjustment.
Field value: 21.25 V
